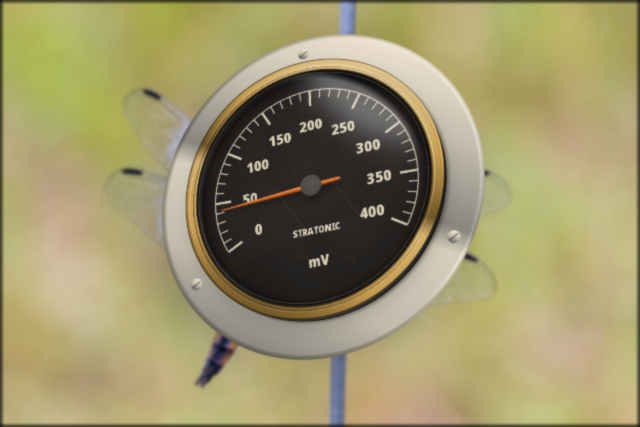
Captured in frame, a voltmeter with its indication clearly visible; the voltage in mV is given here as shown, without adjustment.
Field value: 40 mV
